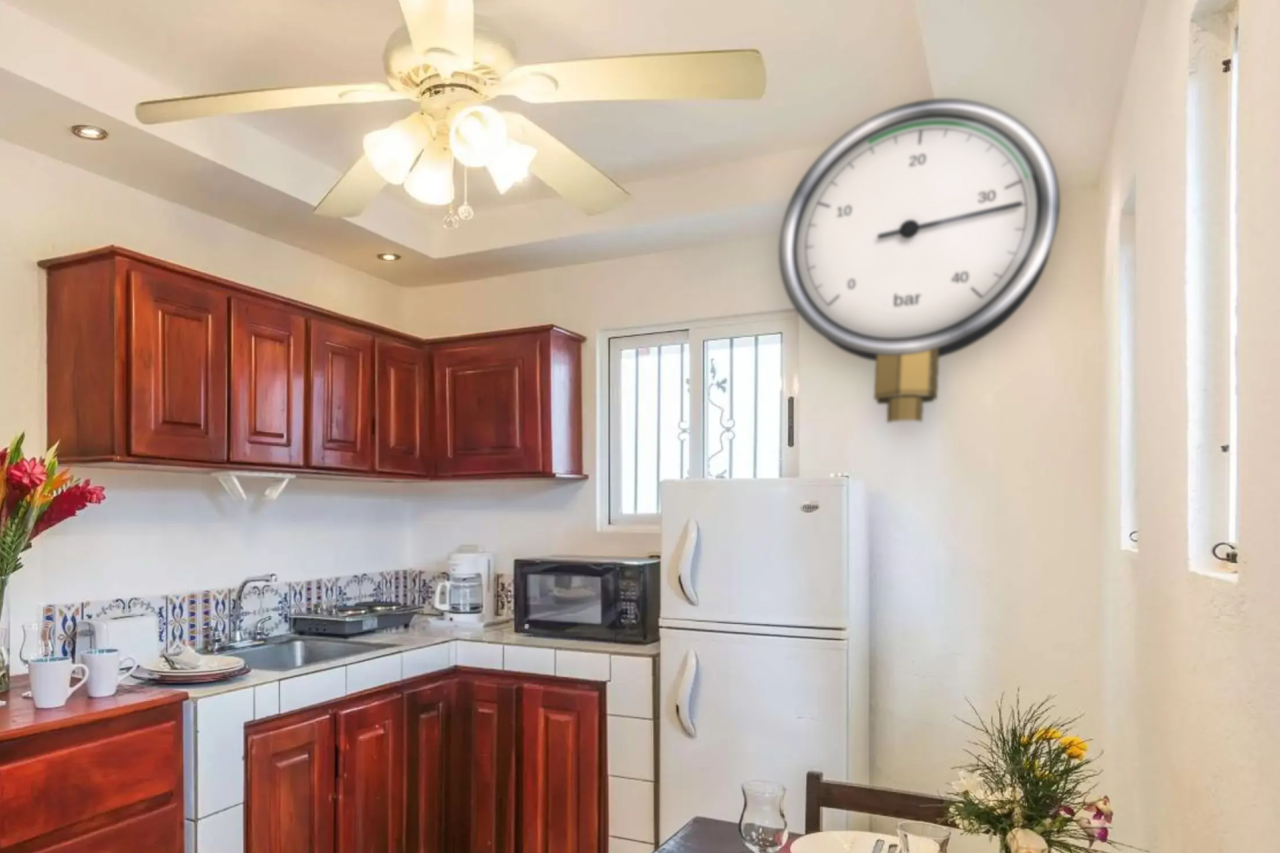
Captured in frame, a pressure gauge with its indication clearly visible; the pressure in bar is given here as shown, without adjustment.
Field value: 32 bar
